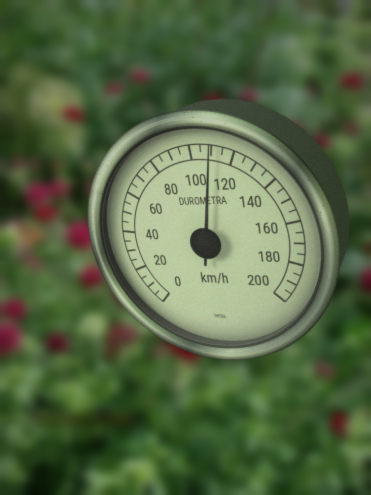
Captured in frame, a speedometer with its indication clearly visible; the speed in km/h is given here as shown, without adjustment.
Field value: 110 km/h
